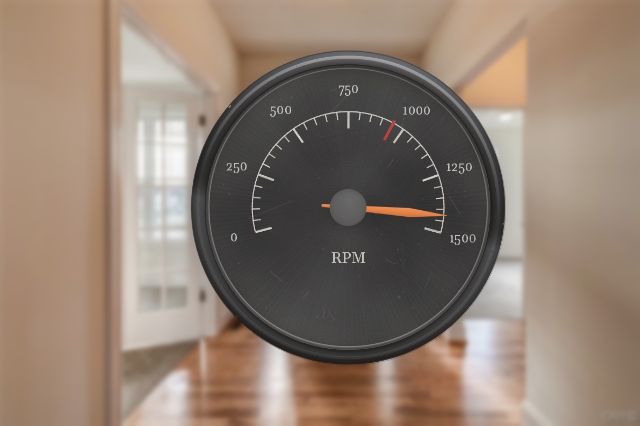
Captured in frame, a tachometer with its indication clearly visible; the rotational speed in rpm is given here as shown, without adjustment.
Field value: 1425 rpm
